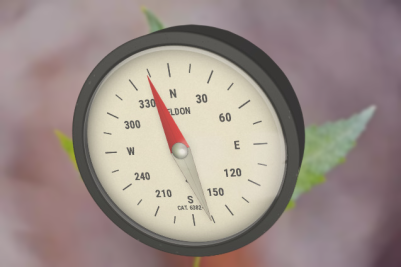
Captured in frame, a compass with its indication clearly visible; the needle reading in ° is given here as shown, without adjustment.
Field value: 345 °
